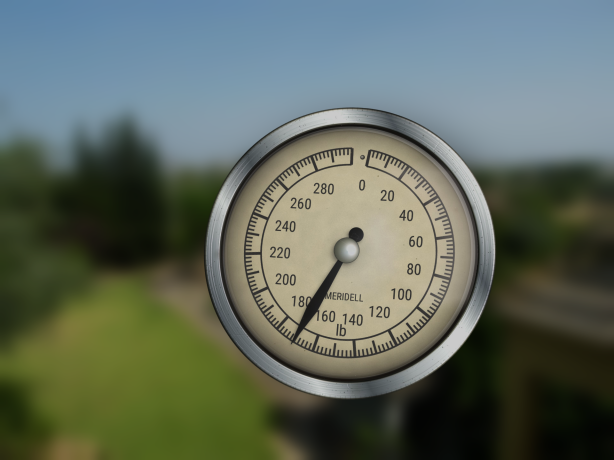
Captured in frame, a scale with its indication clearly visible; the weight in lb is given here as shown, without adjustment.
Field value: 170 lb
